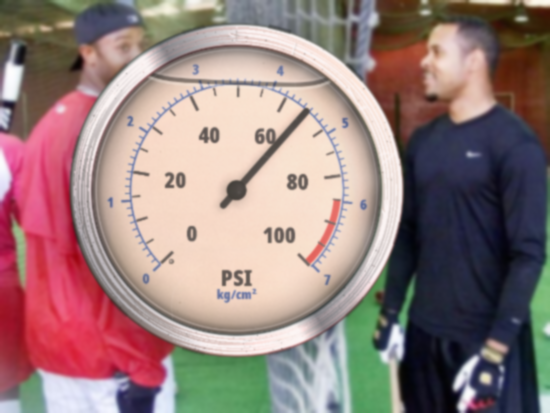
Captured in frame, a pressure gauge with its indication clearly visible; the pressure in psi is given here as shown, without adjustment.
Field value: 65 psi
